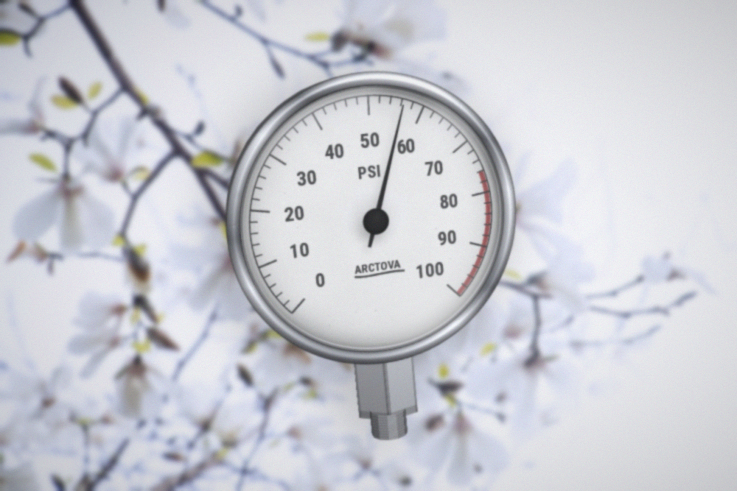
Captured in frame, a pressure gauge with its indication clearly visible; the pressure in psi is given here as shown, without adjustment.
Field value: 56 psi
